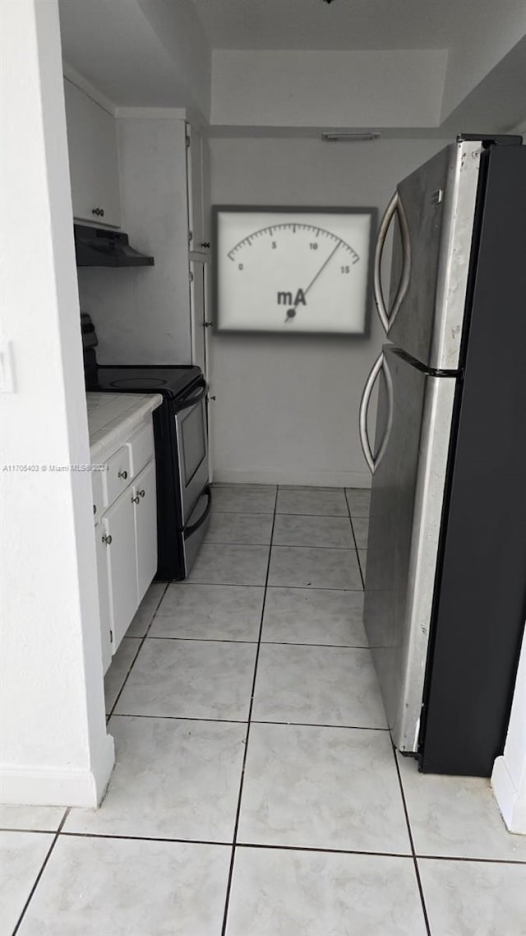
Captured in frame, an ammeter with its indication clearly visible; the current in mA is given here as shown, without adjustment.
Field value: 12.5 mA
